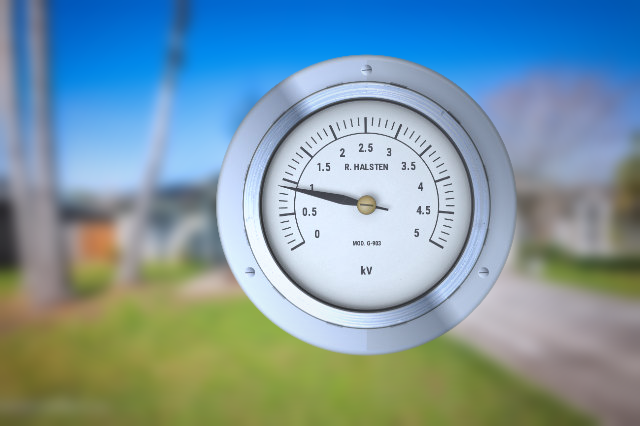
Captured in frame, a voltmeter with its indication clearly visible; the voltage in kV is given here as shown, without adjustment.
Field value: 0.9 kV
